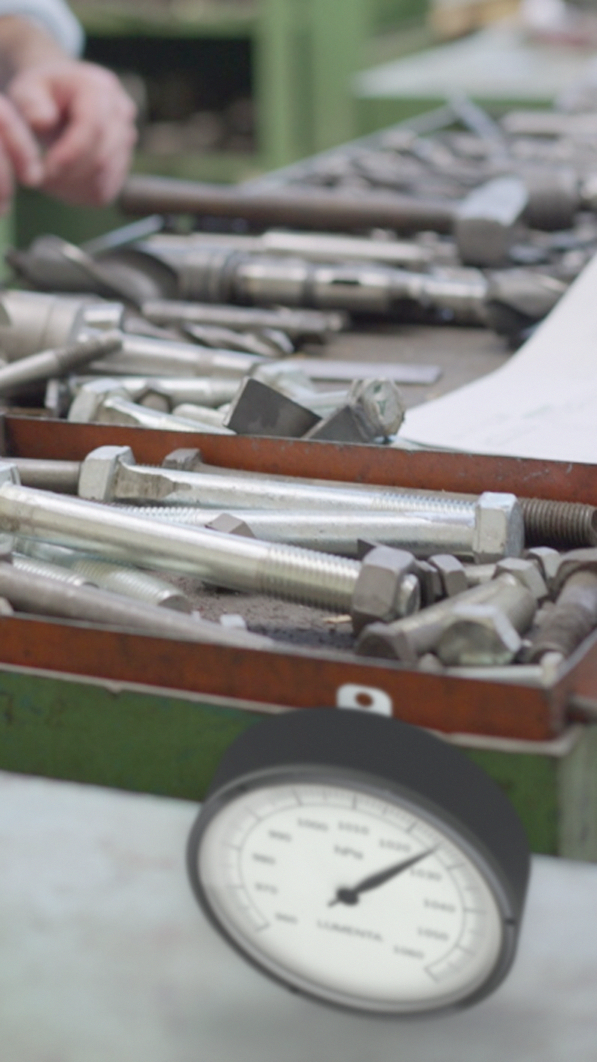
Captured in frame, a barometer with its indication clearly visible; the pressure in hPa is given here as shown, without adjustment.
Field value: 1025 hPa
